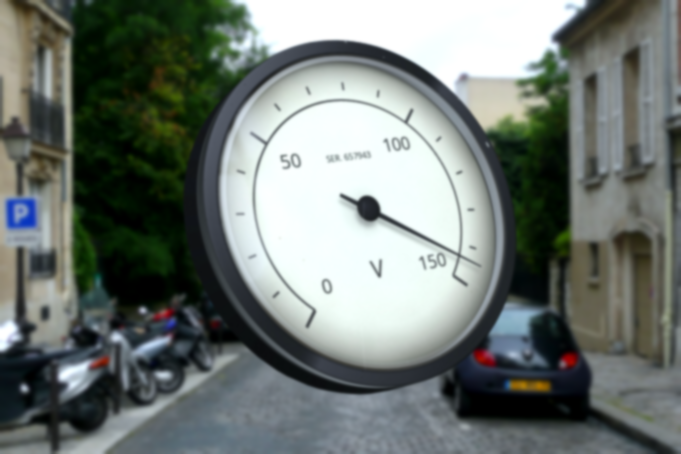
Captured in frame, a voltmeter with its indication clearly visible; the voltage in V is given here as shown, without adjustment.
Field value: 145 V
